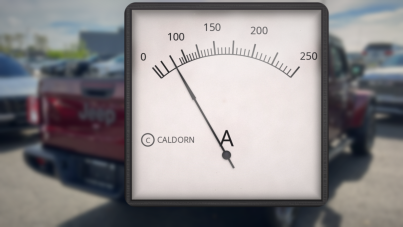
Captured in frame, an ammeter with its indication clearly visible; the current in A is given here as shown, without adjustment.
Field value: 75 A
